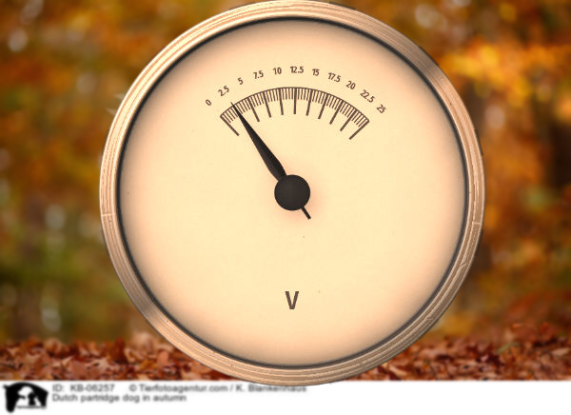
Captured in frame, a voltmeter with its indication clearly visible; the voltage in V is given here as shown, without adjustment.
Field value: 2.5 V
